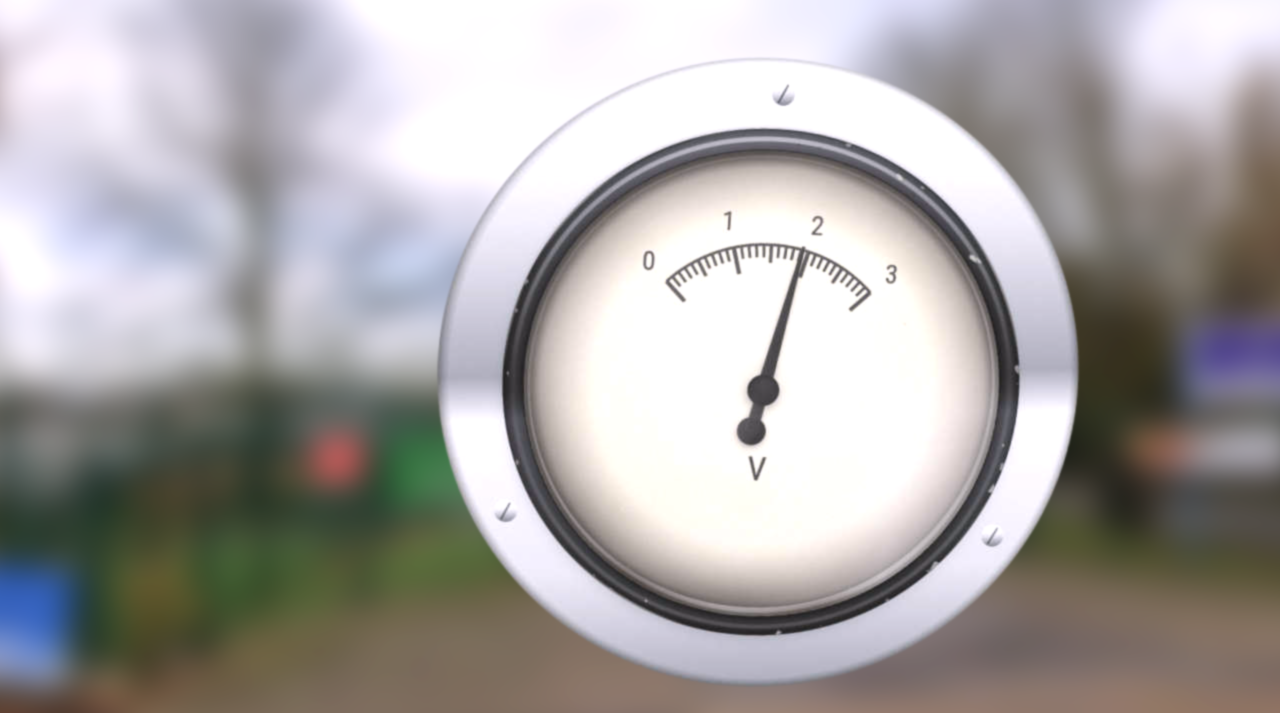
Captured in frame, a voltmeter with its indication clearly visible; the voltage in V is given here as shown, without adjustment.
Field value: 1.9 V
